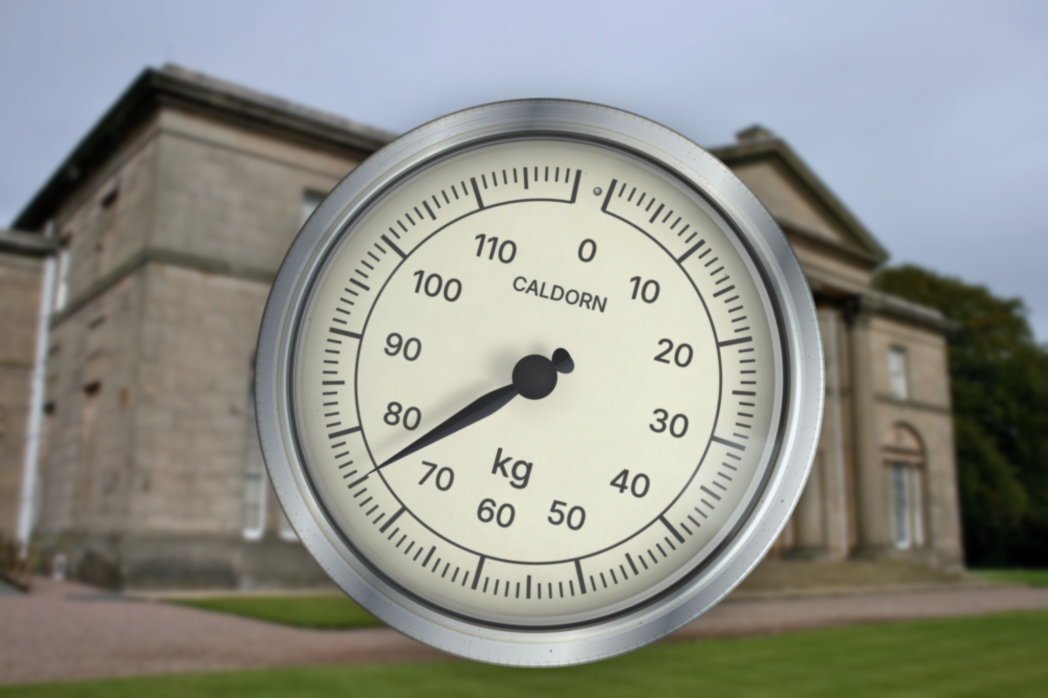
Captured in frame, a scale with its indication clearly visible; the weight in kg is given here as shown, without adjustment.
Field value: 75 kg
